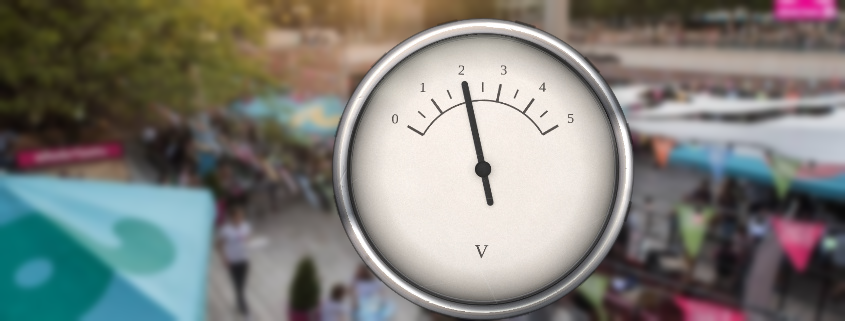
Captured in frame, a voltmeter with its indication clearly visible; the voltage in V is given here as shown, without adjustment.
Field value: 2 V
